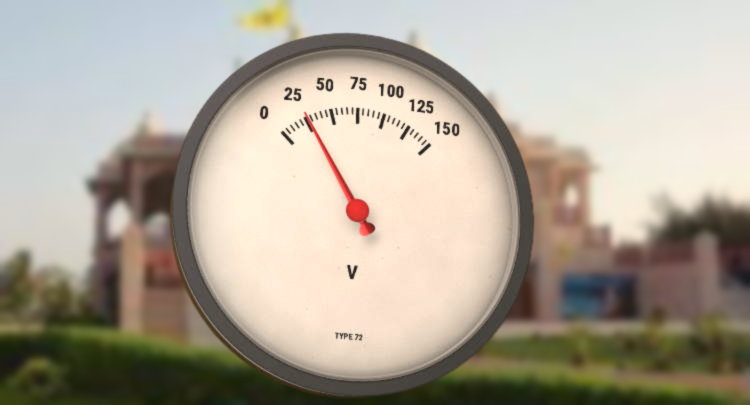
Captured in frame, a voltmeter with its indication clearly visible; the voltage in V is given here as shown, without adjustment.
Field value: 25 V
